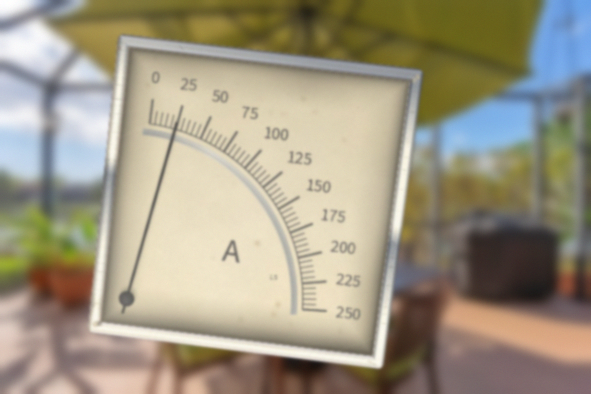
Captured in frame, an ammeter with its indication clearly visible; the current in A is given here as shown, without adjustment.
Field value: 25 A
